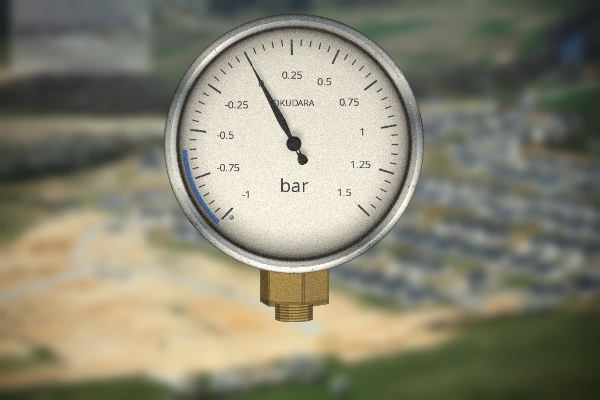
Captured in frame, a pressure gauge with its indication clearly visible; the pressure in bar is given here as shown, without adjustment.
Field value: 0 bar
